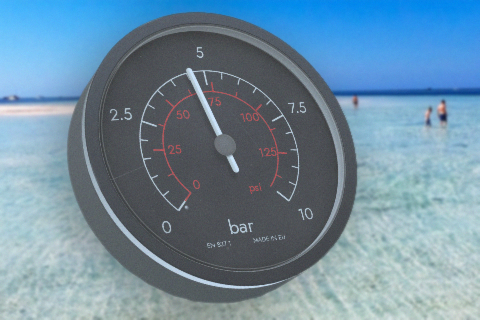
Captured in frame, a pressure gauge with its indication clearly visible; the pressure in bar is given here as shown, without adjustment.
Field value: 4.5 bar
